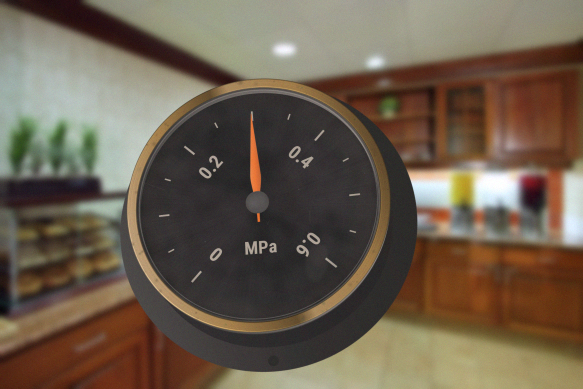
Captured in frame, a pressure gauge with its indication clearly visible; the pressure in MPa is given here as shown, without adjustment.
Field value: 0.3 MPa
